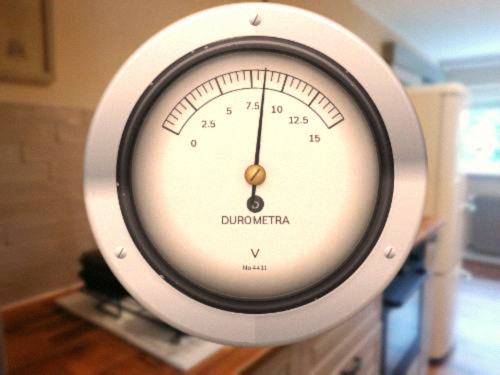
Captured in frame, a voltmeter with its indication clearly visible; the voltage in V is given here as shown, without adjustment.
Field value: 8.5 V
